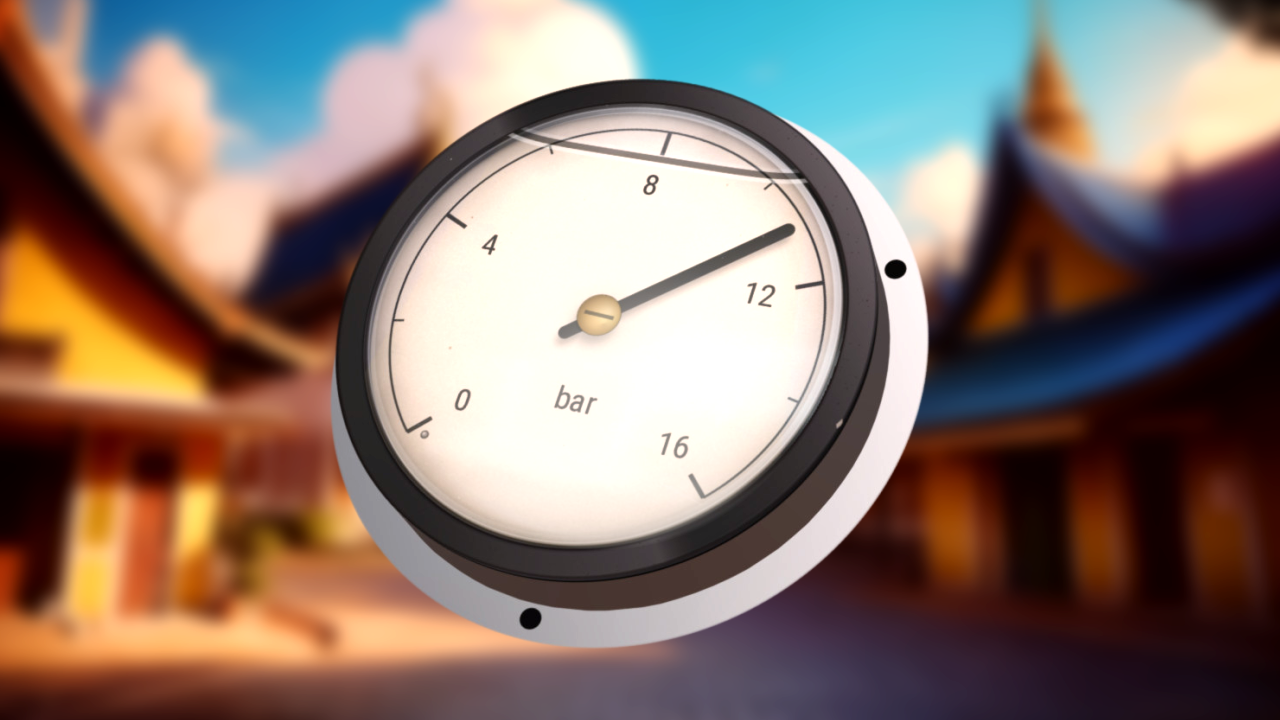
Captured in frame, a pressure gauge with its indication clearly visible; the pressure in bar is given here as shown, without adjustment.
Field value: 11 bar
